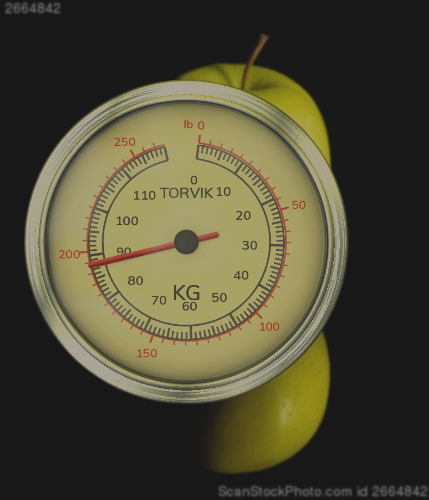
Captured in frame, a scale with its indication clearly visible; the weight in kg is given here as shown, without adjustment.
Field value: 88 kg
